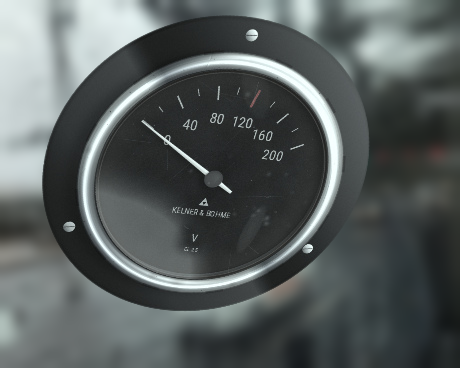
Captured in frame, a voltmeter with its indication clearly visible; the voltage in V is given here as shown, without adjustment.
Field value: 0 V
